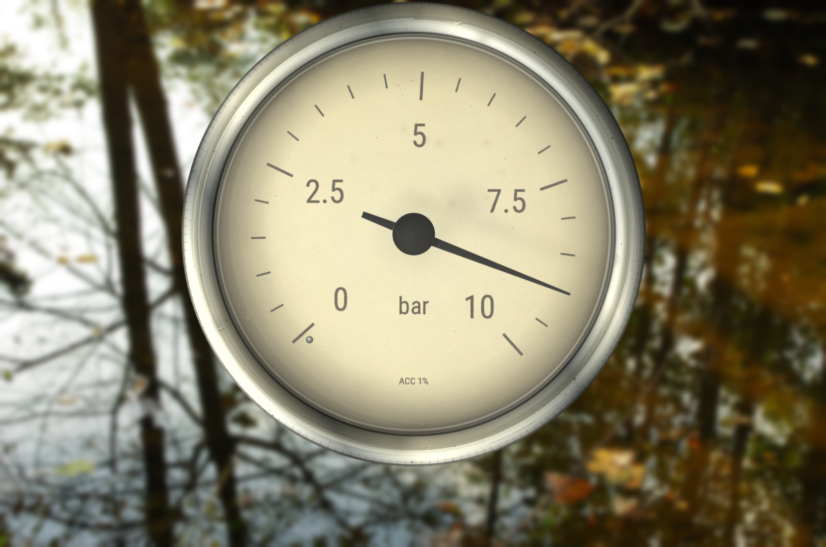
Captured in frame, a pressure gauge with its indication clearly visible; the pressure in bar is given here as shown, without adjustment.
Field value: 9 bar
